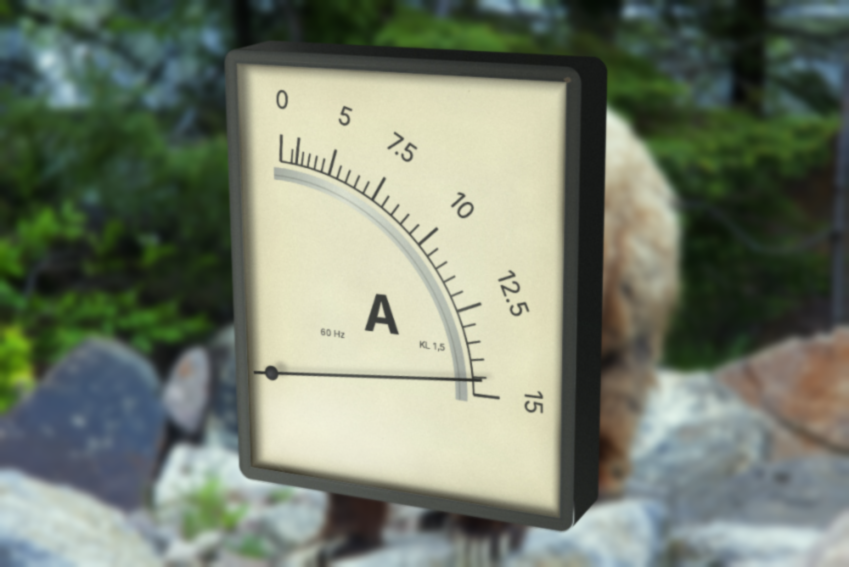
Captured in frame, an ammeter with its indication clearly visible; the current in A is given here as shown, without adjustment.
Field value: 14.5 A
